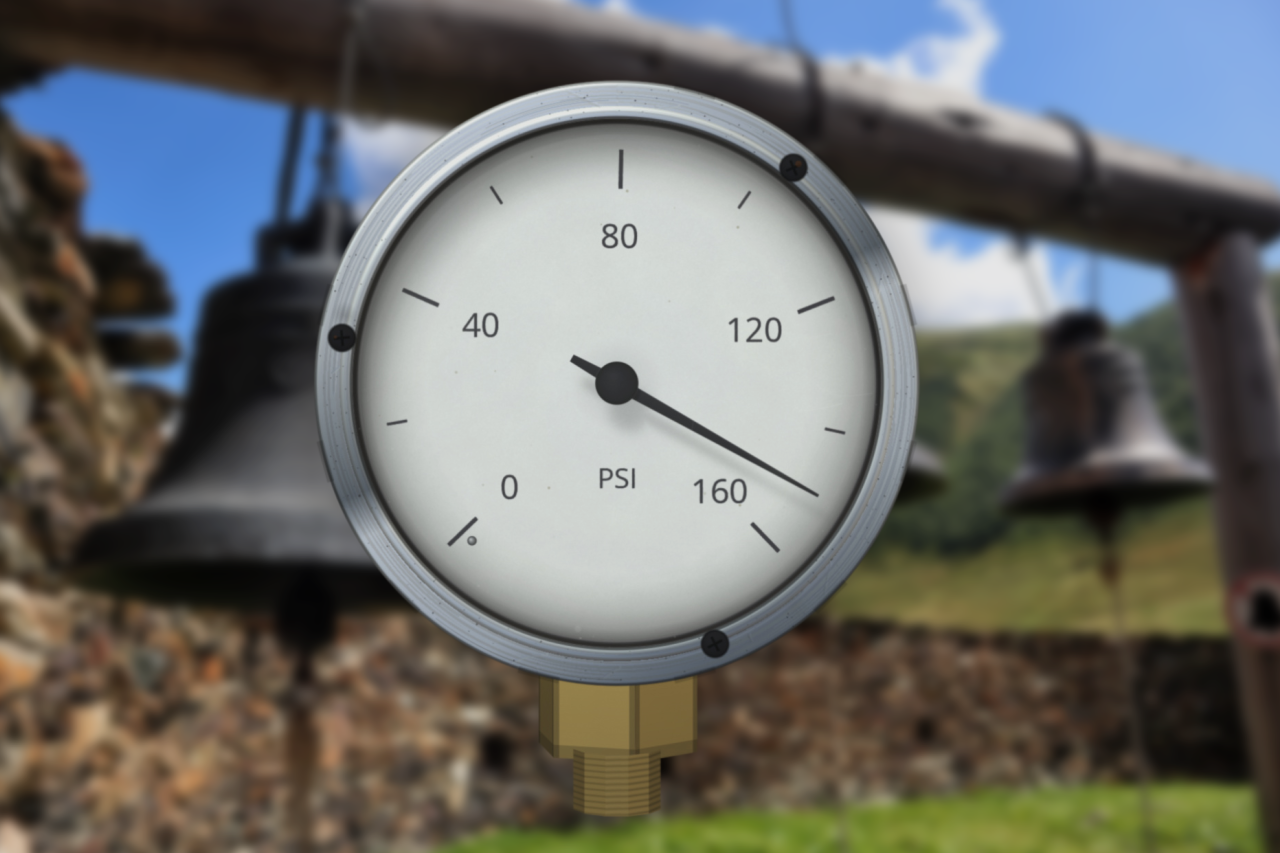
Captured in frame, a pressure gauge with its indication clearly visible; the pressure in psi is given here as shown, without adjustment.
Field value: 150 psi
